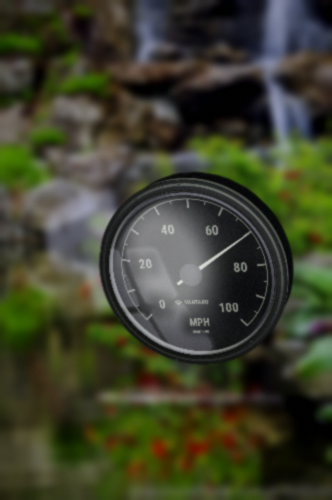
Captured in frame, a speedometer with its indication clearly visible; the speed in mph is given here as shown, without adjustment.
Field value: 70 mph
